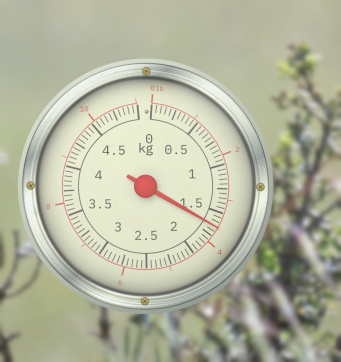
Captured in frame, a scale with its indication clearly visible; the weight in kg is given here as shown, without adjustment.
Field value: 1.65 kg
